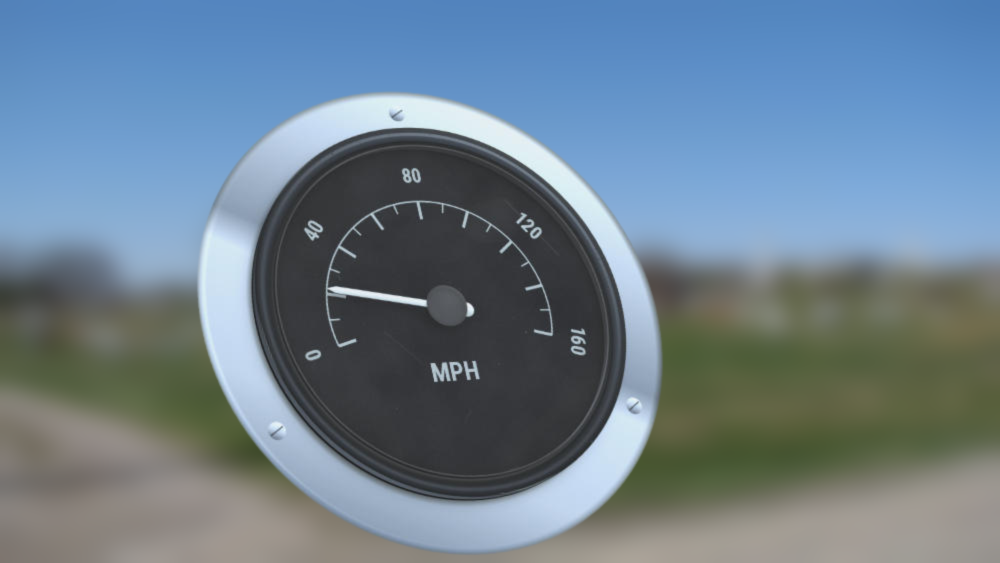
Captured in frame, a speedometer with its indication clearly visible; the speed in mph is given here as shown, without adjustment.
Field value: 20 mph
